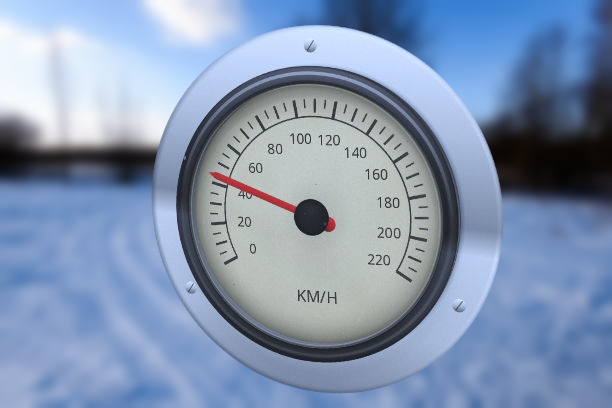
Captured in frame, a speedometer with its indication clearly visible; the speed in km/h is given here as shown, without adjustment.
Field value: 45 km/h
